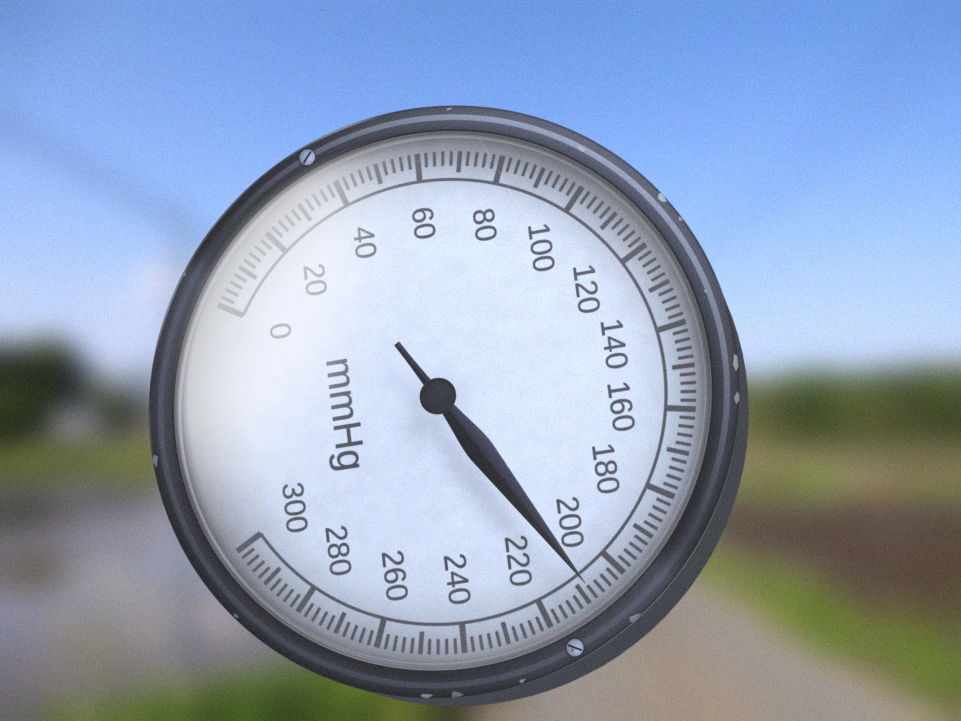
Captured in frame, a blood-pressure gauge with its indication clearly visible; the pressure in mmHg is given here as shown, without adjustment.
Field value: 208 mmHg
